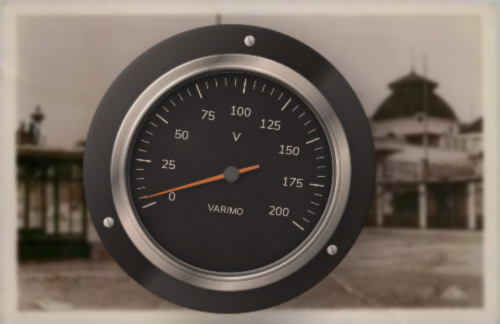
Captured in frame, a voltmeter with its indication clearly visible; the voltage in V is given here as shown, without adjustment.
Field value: 5 V
